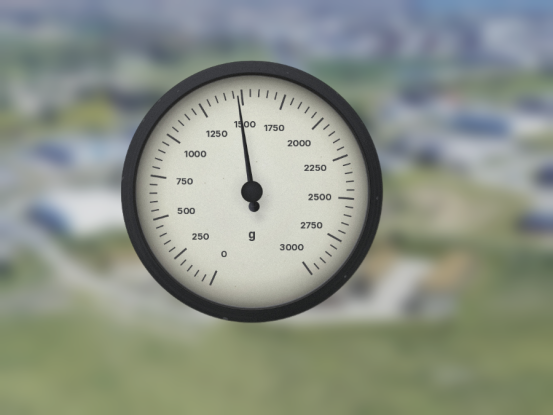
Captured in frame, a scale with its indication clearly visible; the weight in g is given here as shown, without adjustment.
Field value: 1475 g
